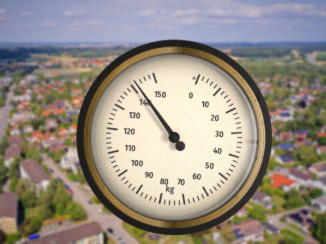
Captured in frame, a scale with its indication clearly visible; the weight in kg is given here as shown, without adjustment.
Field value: 142 kg
